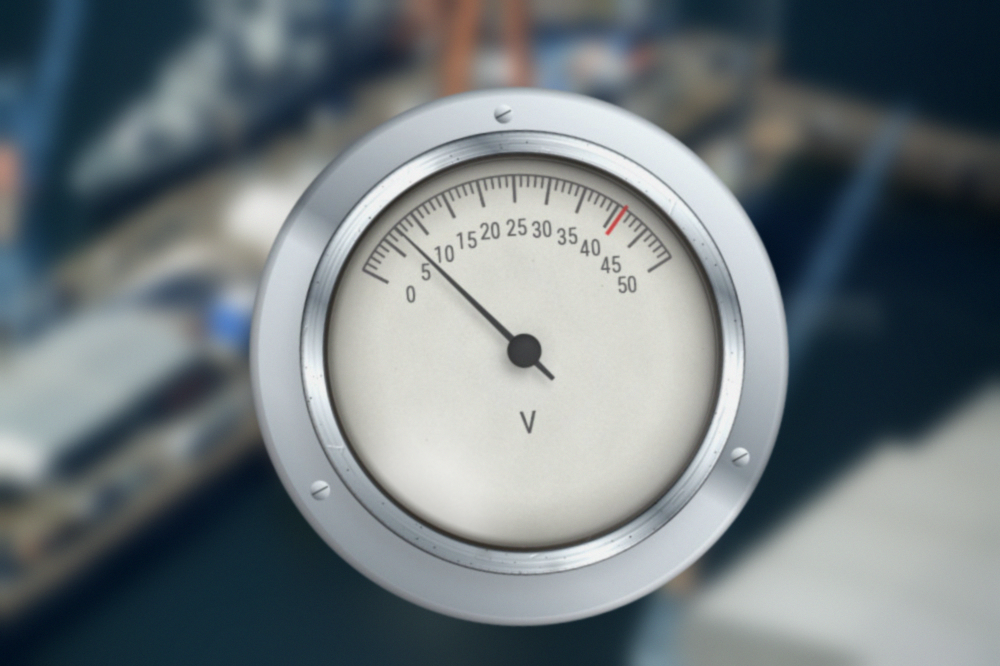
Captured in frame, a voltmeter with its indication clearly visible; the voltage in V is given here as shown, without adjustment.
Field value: 7 V
